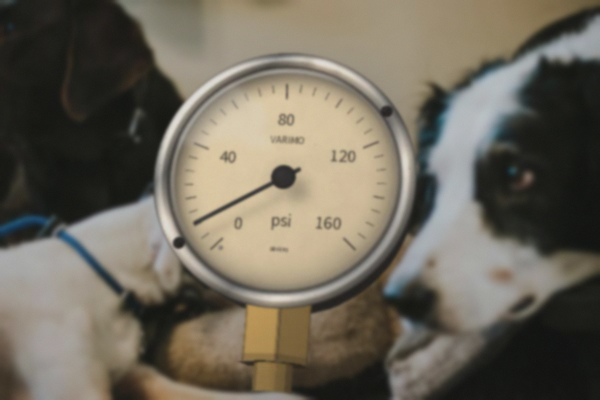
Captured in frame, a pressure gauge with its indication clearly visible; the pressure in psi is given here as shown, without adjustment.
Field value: 10 psi
